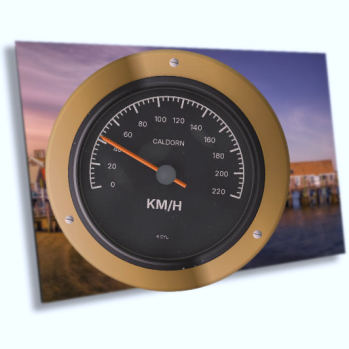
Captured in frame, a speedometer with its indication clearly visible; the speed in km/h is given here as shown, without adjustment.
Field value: 44 km/h
